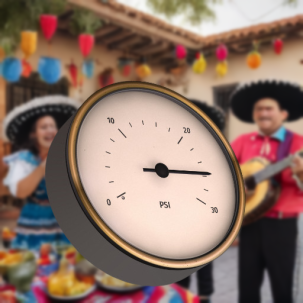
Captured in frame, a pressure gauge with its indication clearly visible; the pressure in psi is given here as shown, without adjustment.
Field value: 26 psi
